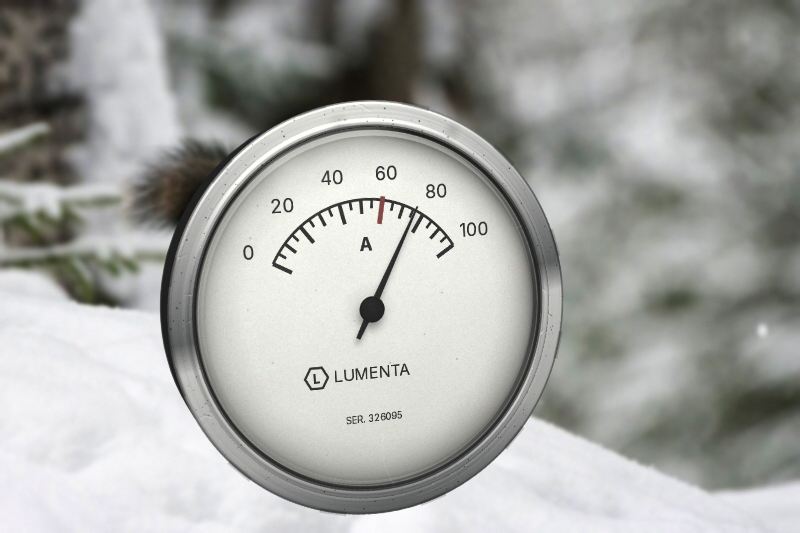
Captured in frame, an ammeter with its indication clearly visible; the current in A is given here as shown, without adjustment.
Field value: 75 A
